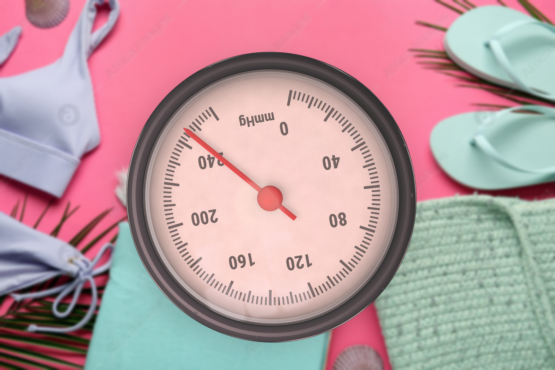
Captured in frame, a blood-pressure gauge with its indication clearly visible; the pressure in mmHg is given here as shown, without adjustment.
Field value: 246 mmHg
